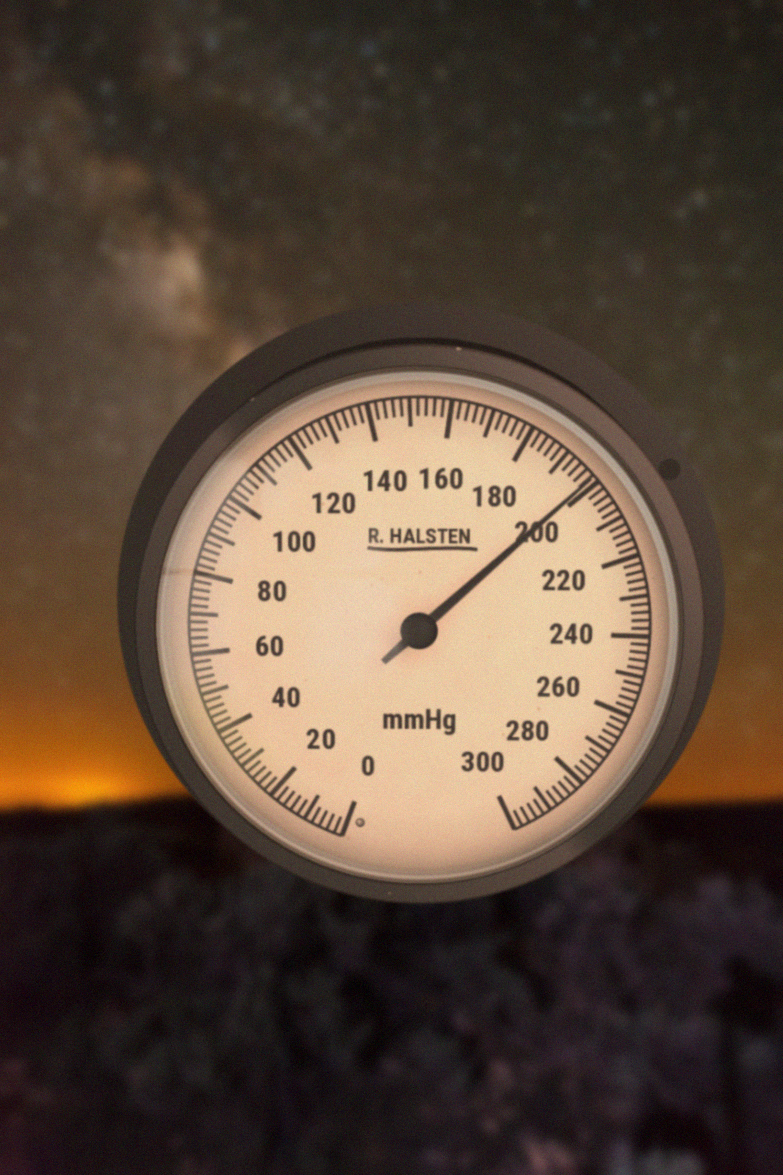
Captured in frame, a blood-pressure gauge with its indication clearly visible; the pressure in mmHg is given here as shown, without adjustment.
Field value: 198 mmHg
